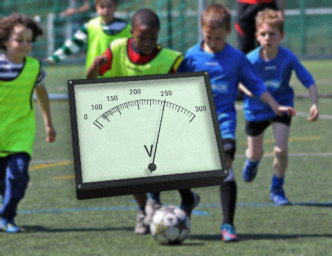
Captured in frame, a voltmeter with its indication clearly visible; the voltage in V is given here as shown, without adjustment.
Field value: 250 V
